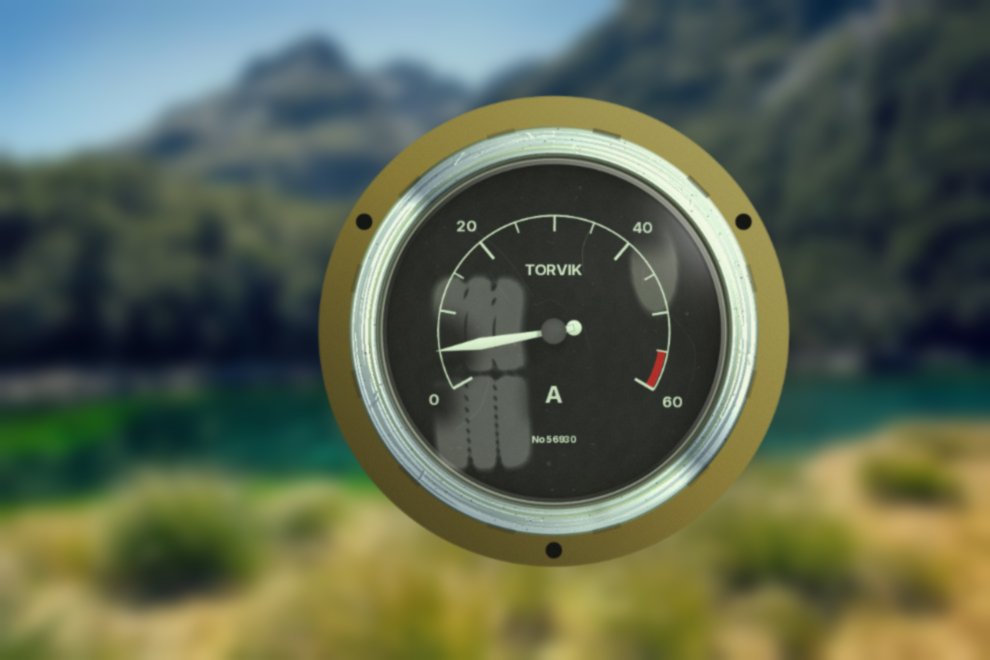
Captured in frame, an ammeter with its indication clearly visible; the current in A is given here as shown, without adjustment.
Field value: 5 A
